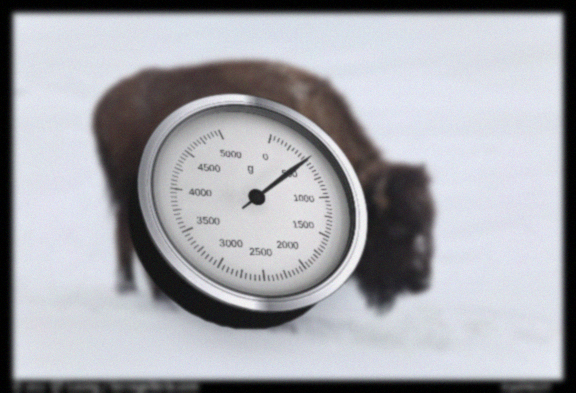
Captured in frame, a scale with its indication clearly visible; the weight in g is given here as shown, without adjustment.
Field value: 500 g
